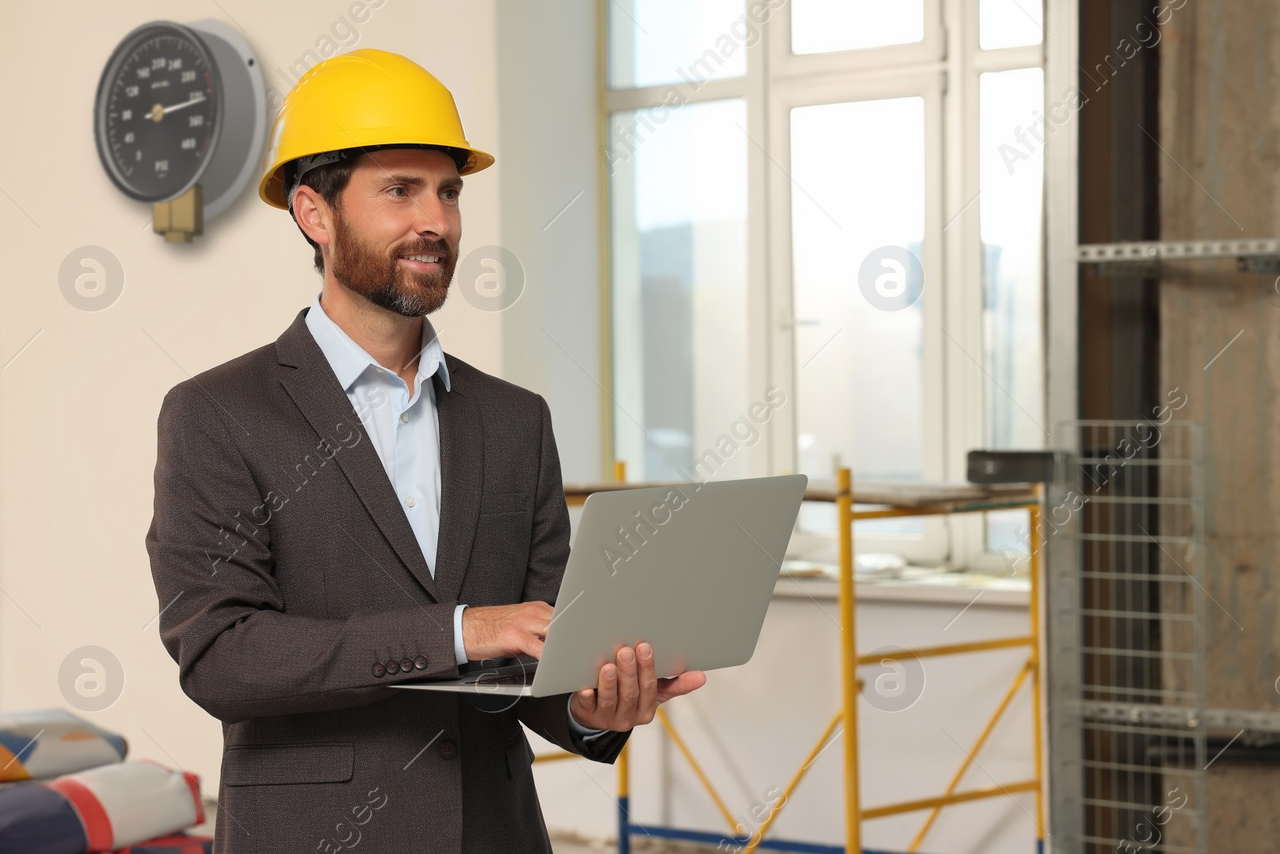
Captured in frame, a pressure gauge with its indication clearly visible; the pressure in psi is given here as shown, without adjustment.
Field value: 330 psi
